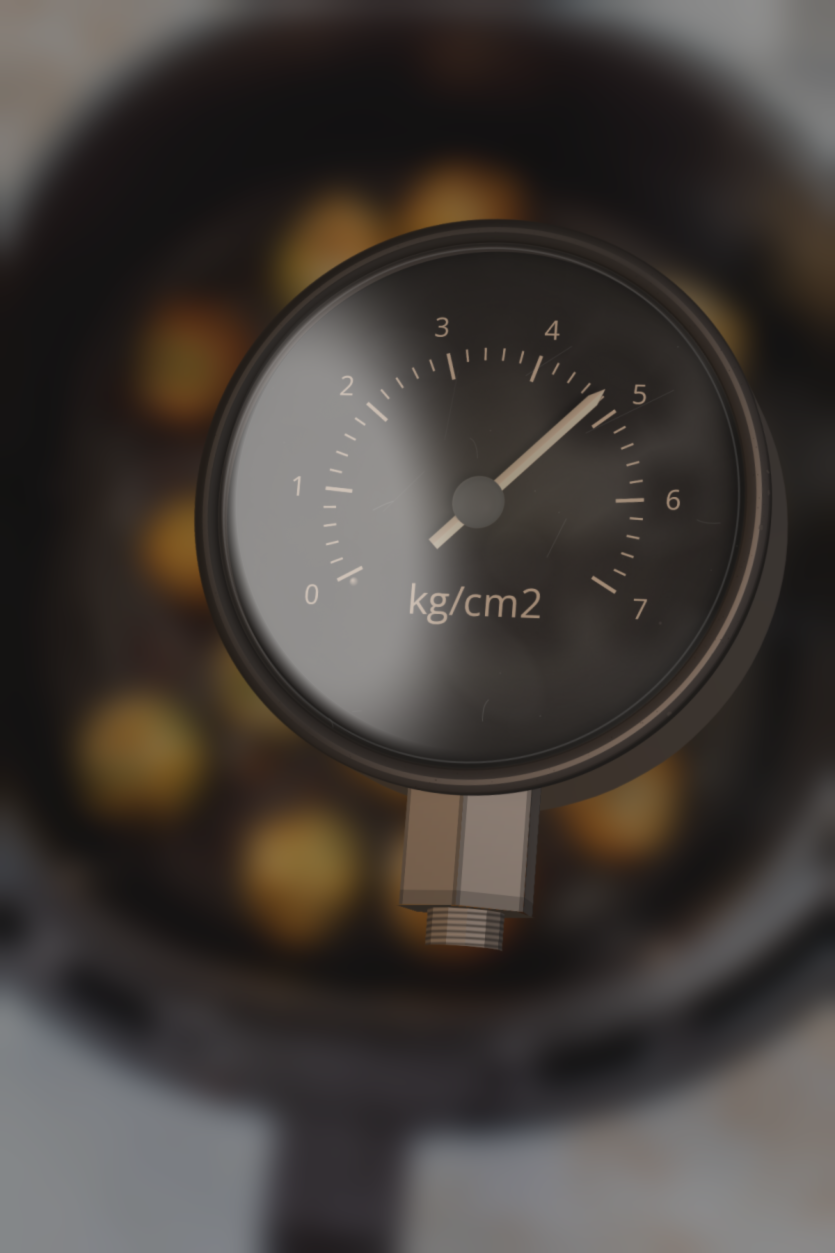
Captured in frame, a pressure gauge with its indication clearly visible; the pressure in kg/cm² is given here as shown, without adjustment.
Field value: 4.8 kg/cm²
